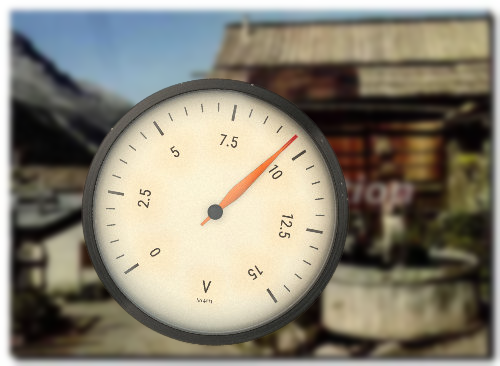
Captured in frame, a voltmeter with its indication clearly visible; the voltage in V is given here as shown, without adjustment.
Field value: 9.5 V
